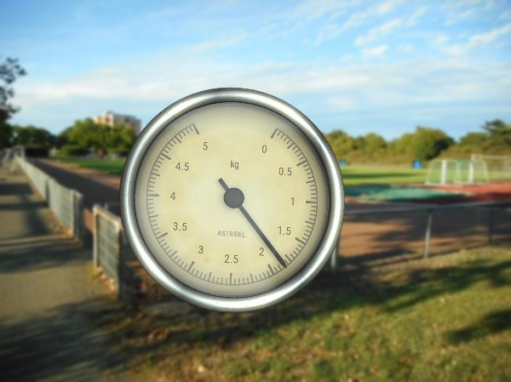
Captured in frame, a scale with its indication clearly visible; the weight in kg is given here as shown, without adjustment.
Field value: 1.85 kg
